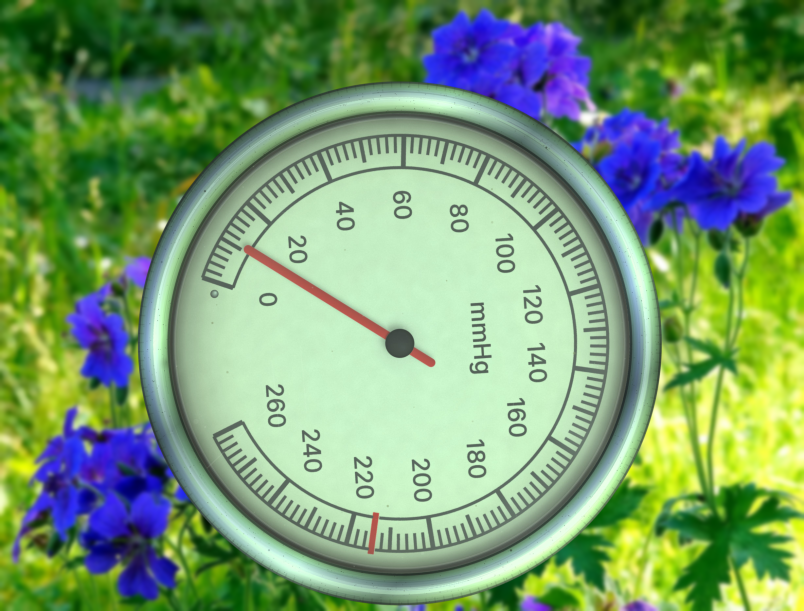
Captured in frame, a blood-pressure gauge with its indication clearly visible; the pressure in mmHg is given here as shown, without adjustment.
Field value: 11 mmHg
